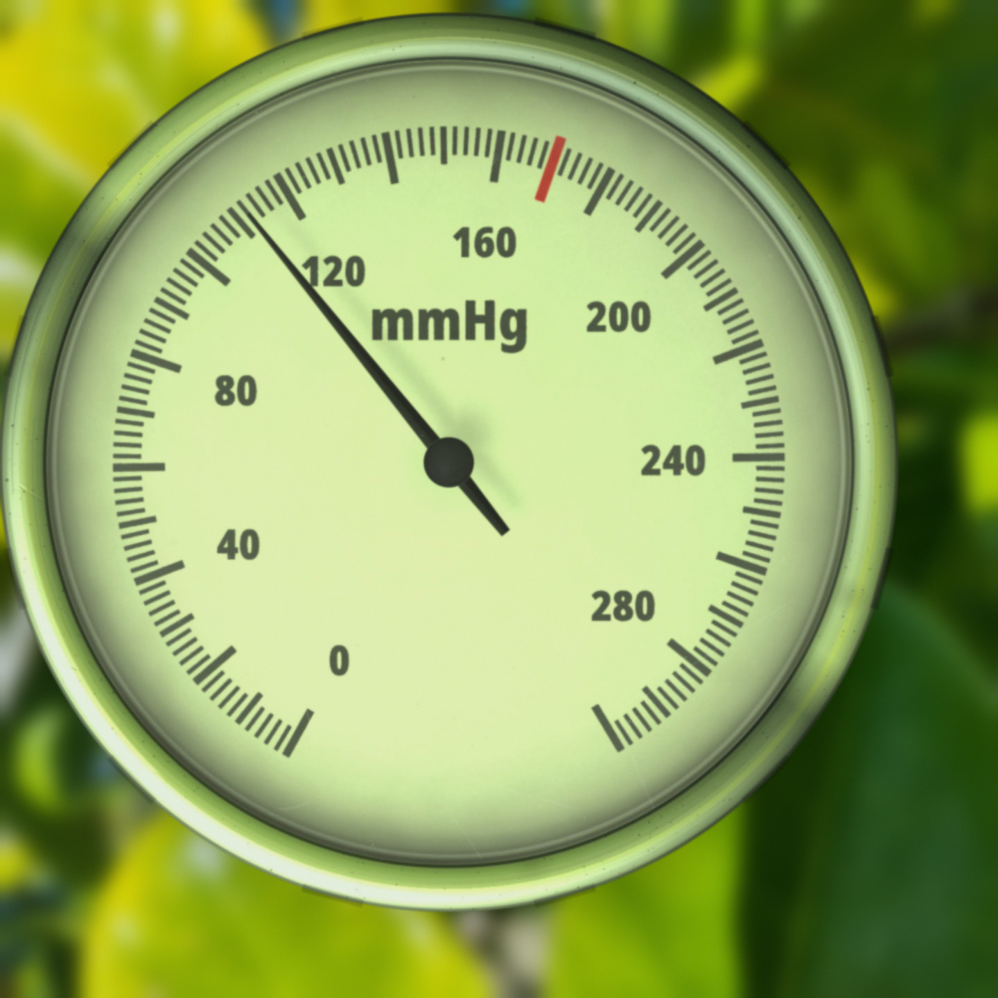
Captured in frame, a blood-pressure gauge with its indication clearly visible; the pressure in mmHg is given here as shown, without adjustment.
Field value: 112 mmHg
